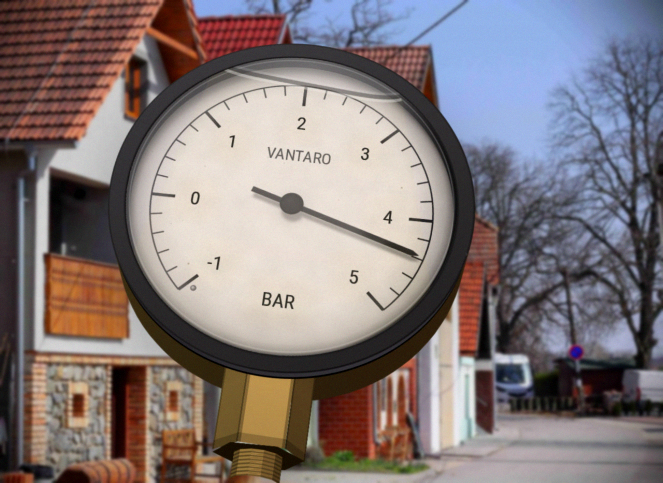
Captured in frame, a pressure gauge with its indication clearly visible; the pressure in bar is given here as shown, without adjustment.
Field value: 4.4 bar
